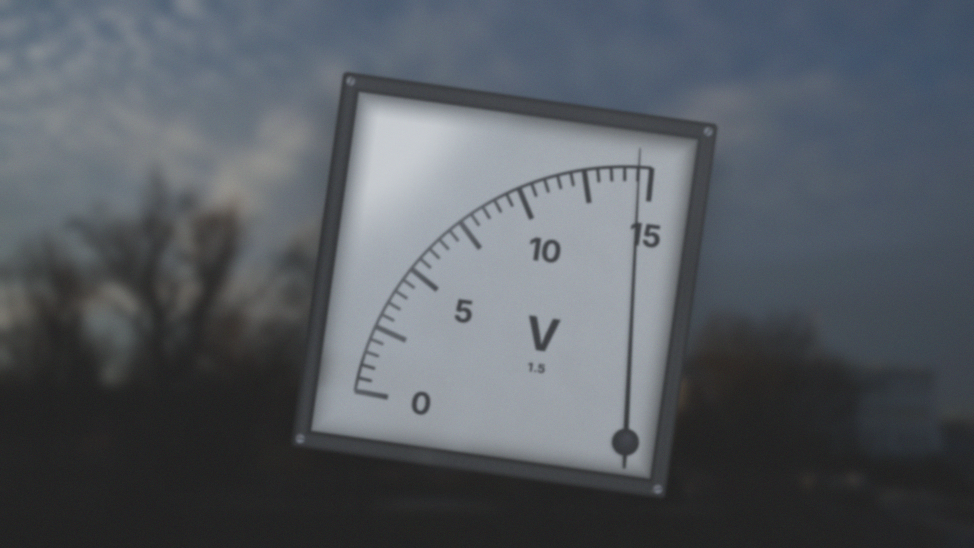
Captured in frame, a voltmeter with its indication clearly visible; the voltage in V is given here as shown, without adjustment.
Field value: 14.5 V
